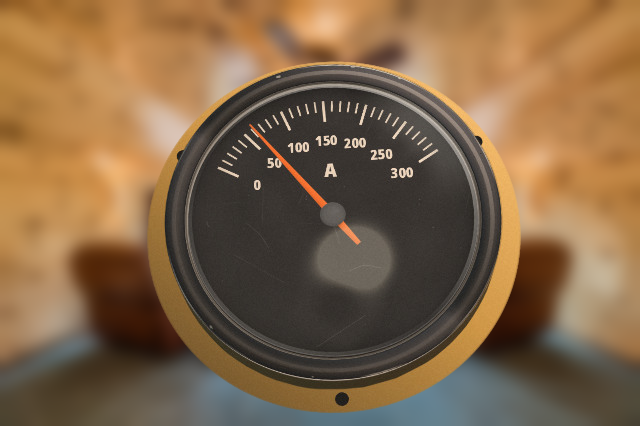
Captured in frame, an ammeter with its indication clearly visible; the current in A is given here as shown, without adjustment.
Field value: 60 A
